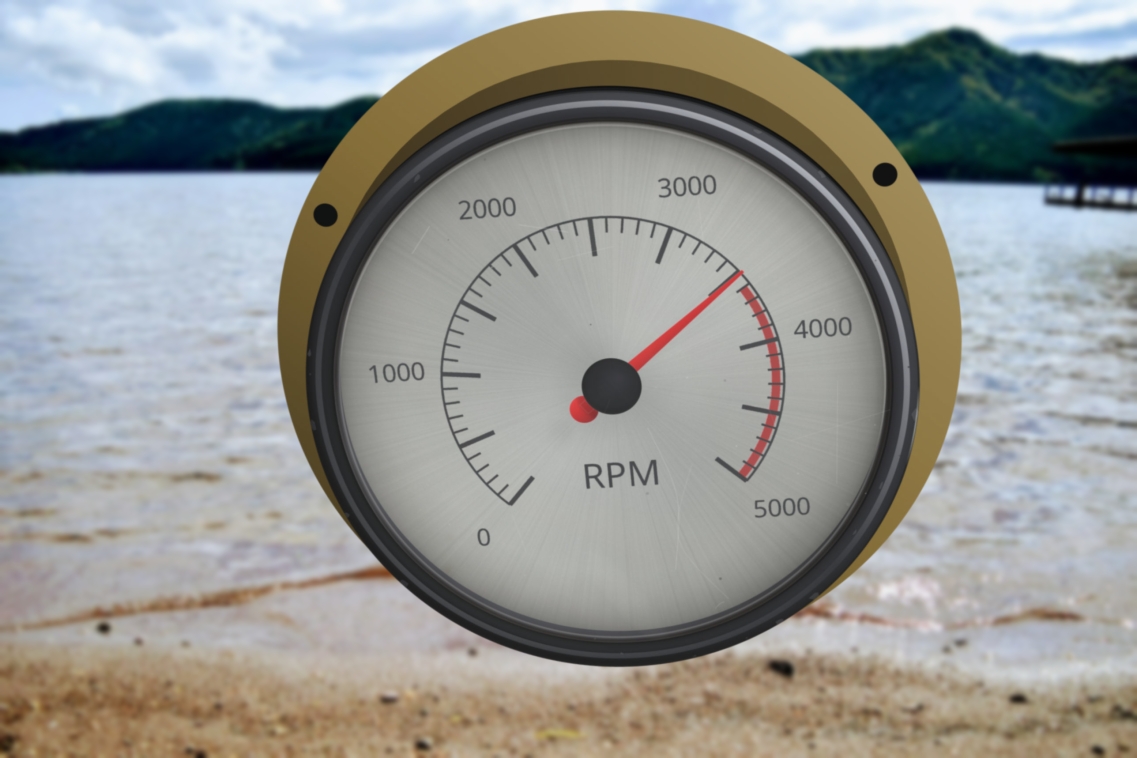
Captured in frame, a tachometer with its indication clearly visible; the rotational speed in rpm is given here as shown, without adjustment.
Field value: 3500 rpm
